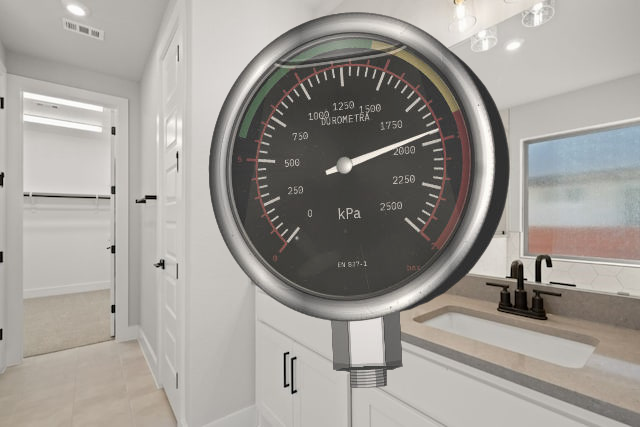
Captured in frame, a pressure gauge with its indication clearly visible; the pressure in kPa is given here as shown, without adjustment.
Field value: 1950 kPa
